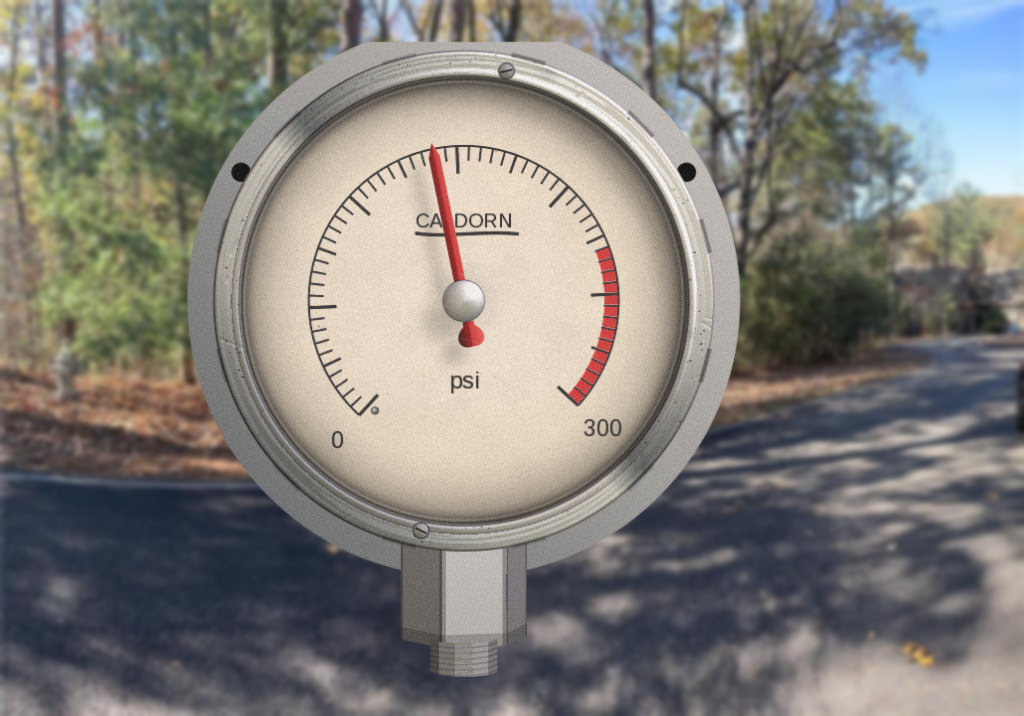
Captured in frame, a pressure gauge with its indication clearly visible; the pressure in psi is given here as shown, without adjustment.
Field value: 140 psi
